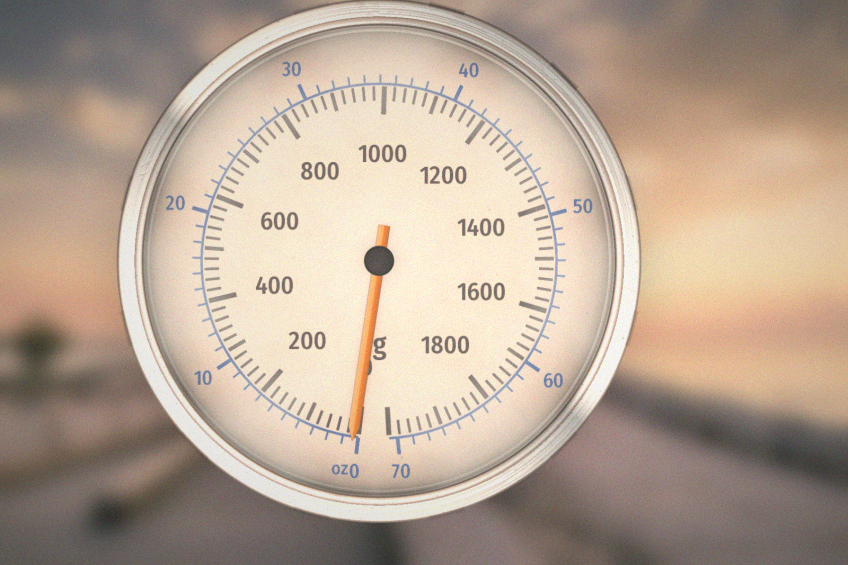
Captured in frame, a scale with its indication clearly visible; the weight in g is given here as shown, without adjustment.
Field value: 10 g
